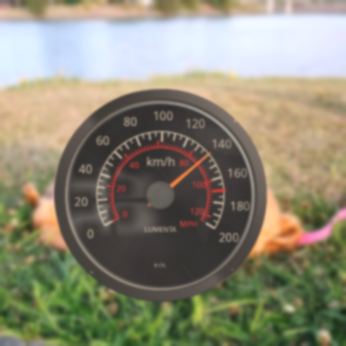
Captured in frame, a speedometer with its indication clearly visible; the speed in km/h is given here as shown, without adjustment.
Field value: 140 km/h
